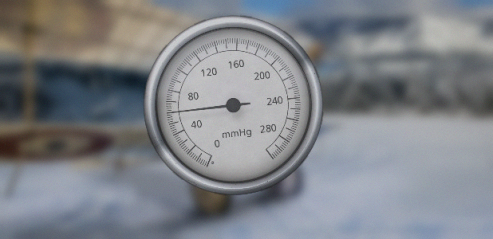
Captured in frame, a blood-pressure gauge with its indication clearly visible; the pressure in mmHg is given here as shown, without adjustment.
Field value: 60 mmHg
